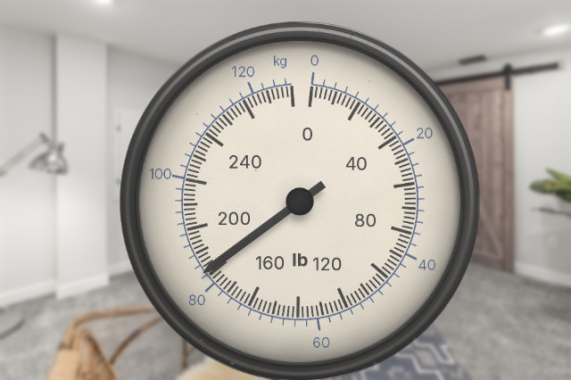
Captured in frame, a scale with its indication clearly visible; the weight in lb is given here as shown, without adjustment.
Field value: 182 lb
